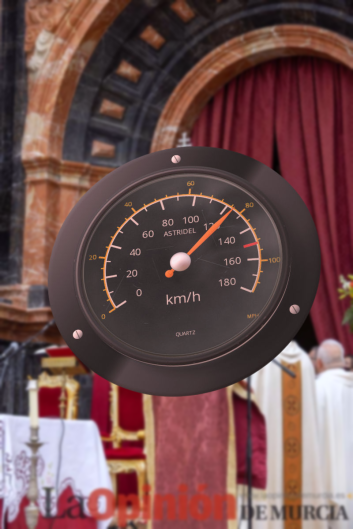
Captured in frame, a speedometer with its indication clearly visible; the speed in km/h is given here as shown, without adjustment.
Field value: 125 km/h
